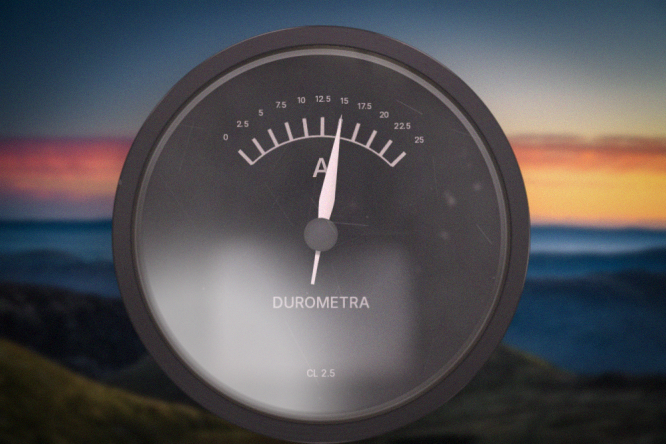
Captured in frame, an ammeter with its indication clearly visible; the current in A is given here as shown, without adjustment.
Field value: 15 A
